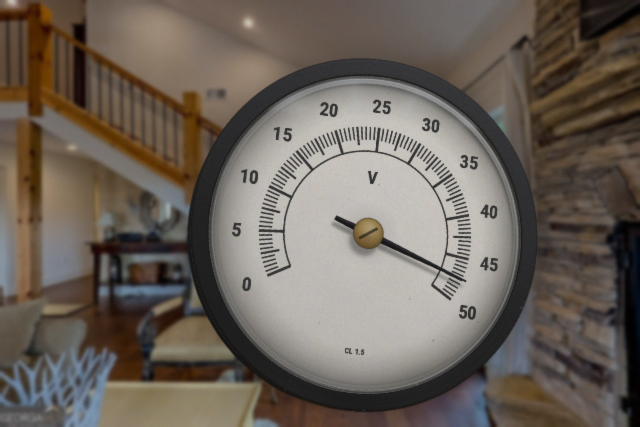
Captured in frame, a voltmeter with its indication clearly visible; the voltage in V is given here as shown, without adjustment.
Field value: 47.5 V
